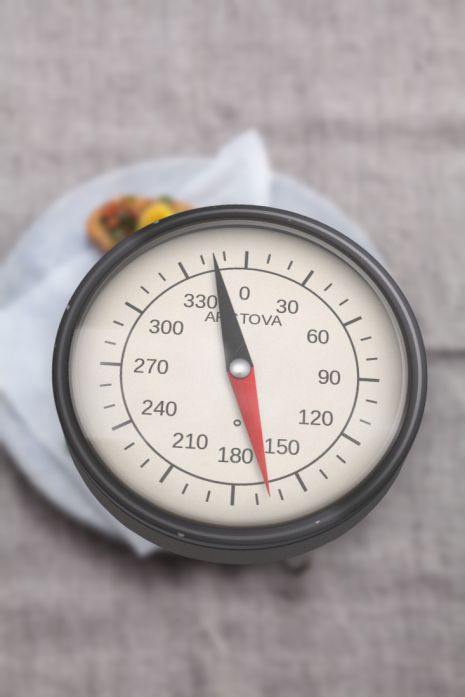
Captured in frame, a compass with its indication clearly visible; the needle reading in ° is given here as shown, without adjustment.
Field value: 165 °
